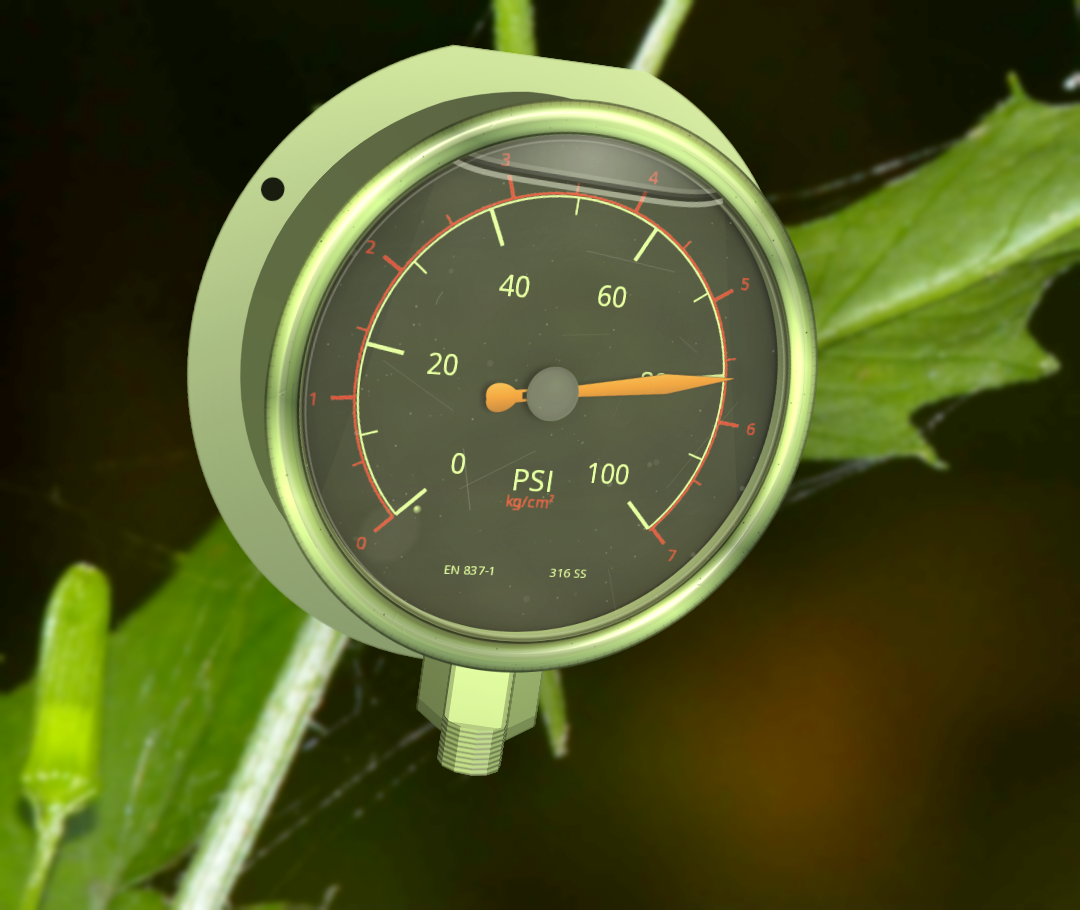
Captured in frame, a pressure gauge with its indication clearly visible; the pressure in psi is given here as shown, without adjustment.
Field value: 80 psi
